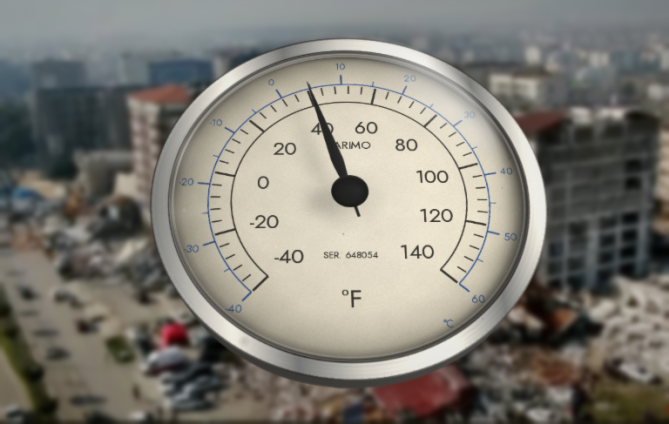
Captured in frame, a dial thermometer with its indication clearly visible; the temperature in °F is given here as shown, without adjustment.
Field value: 40 °F
